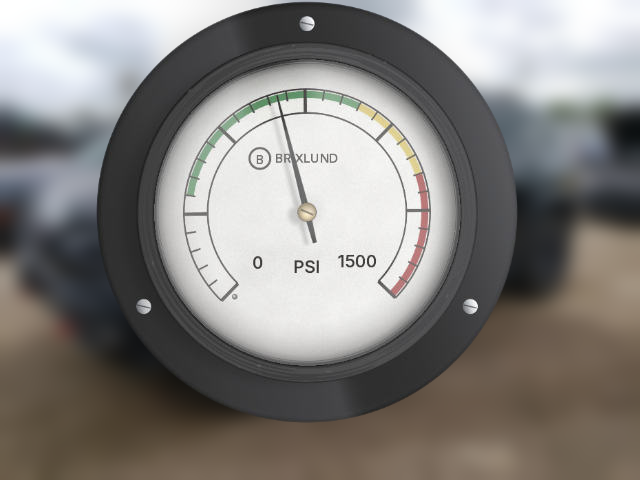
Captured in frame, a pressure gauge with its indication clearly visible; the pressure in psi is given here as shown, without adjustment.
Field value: 675 psi
